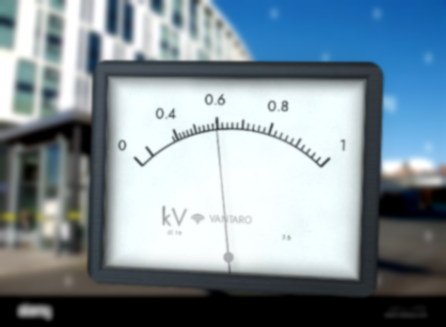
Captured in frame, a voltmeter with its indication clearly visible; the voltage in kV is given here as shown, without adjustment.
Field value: 0.6 kV
